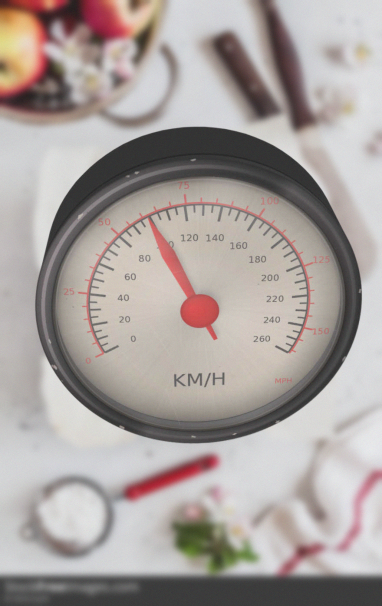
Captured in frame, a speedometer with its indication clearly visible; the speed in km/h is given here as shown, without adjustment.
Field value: 100 km/h
